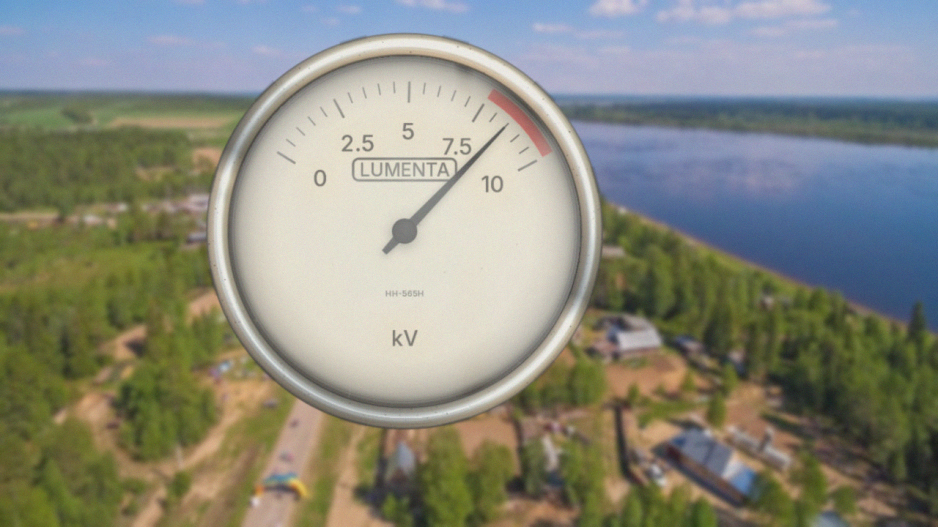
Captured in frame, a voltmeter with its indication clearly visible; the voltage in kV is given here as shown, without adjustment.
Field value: 8.5 kV
